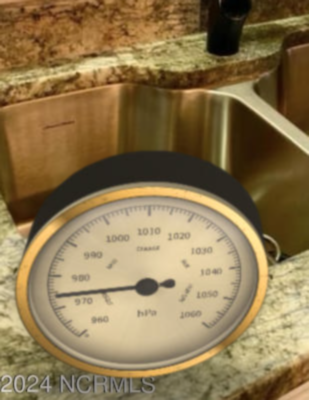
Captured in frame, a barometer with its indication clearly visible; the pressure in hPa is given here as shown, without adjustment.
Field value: 975 hPa
